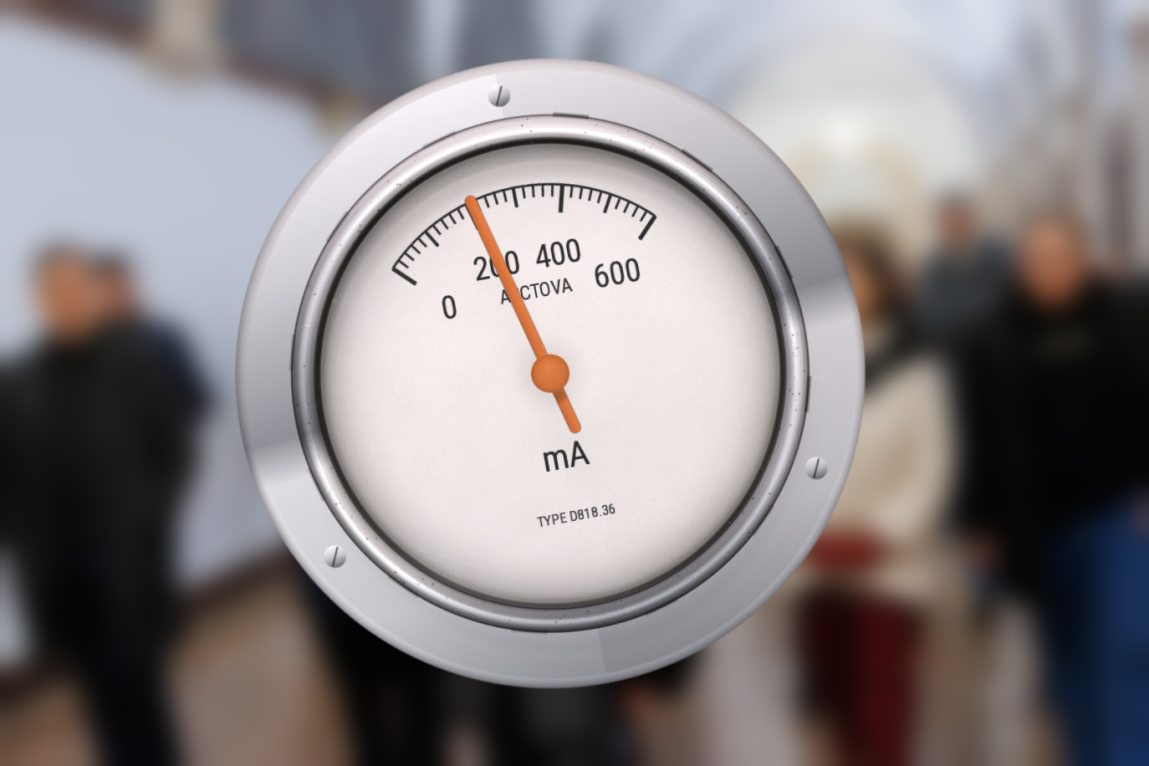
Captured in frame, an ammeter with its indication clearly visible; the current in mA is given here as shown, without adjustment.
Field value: 210 mA
